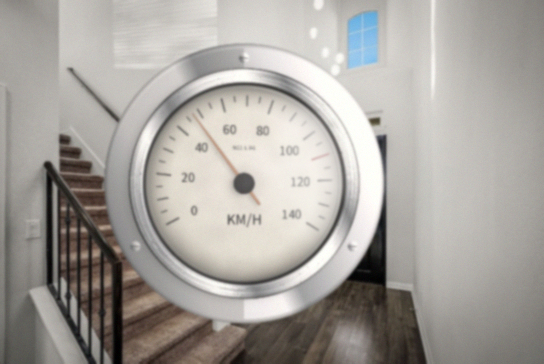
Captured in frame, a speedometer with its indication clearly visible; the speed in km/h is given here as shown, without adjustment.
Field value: 47.5 km/h
